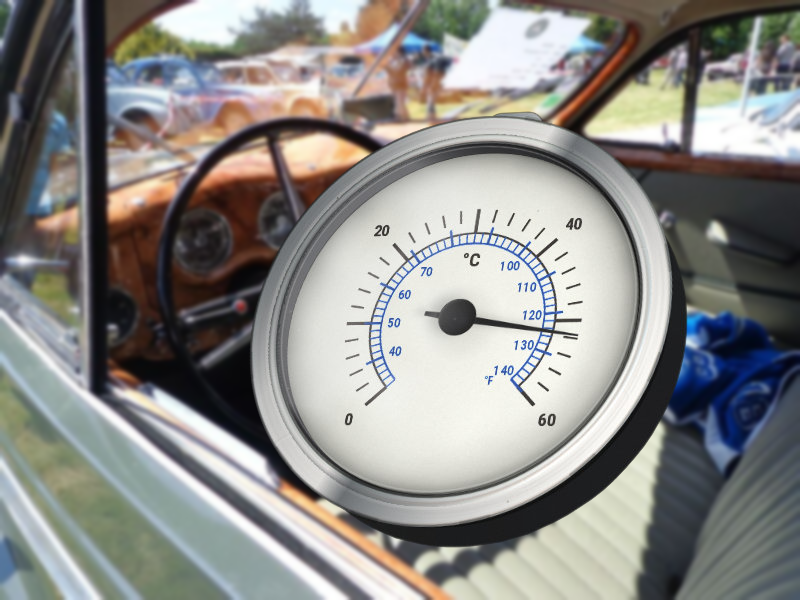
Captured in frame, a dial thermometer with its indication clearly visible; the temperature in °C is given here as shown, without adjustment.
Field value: 52 °C
